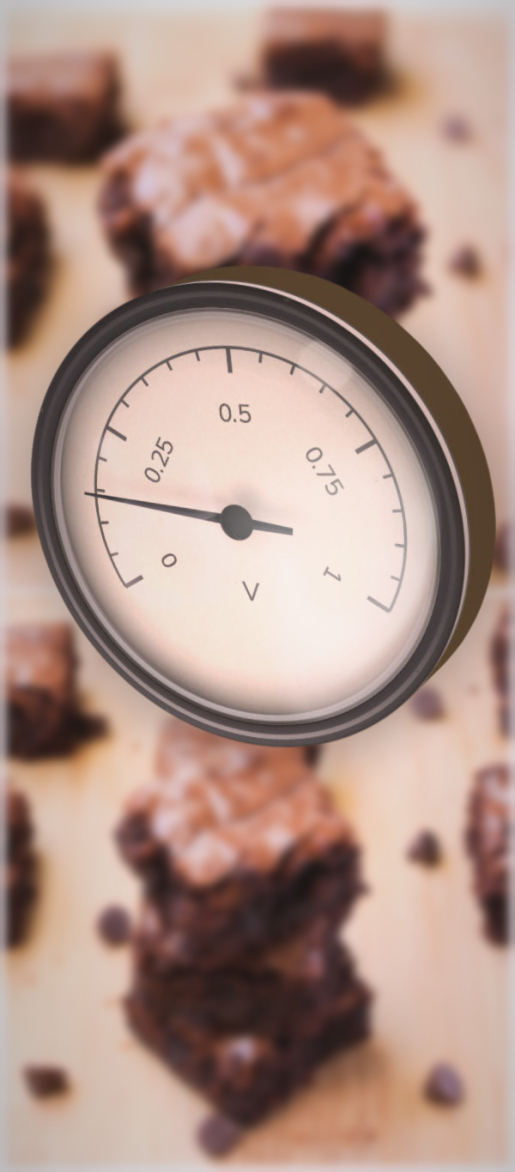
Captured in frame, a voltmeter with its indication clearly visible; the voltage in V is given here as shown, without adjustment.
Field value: 0.15 V
